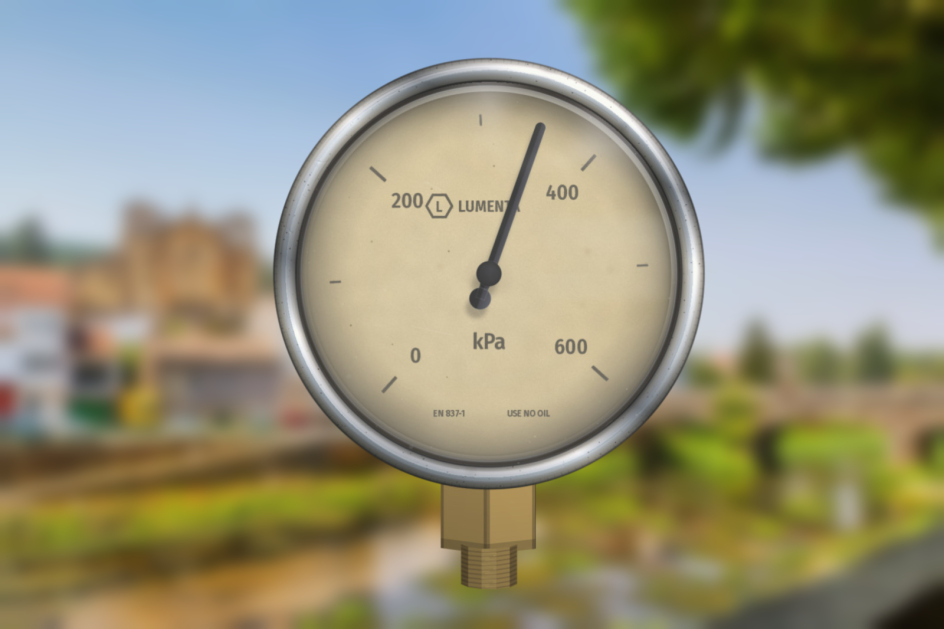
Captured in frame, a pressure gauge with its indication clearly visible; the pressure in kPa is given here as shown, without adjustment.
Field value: 350 kPa
